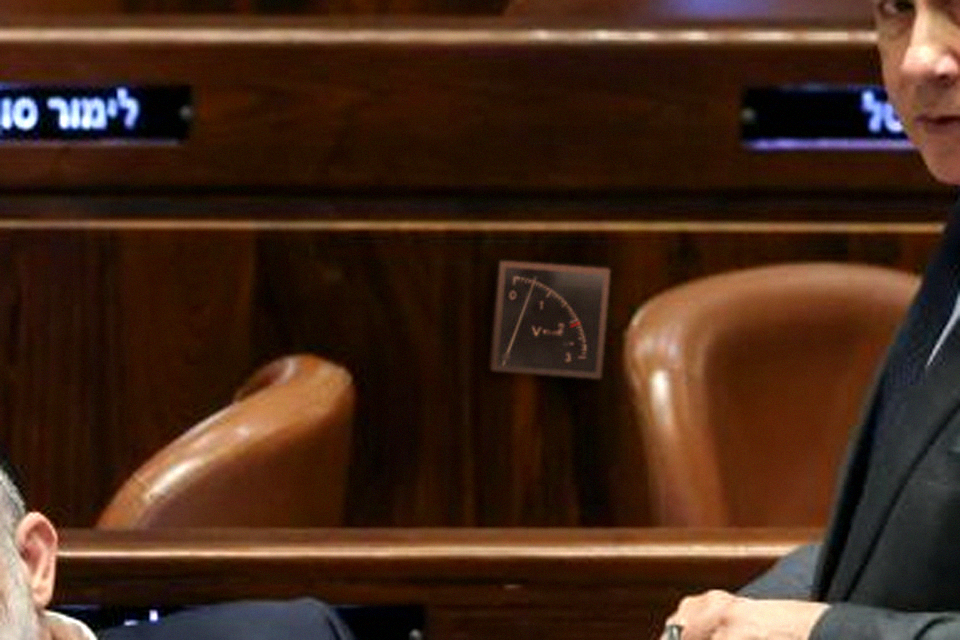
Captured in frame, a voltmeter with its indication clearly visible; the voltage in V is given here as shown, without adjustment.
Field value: 0.5 V
